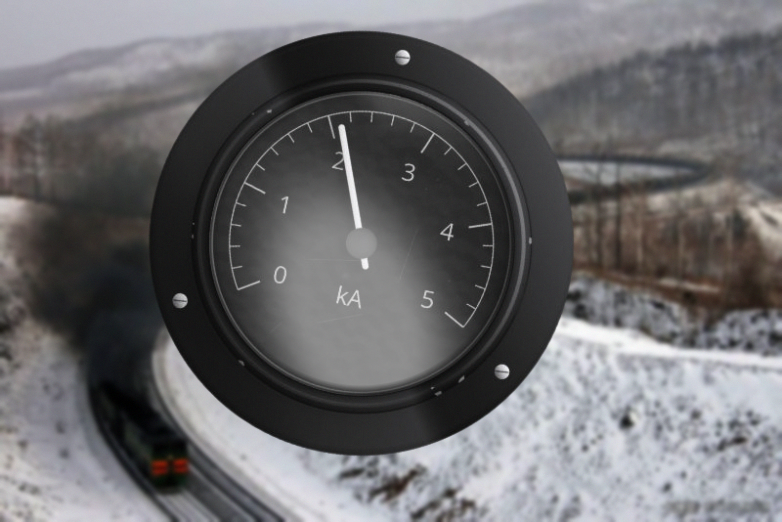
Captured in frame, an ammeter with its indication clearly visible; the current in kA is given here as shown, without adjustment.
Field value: 2.1 kA
